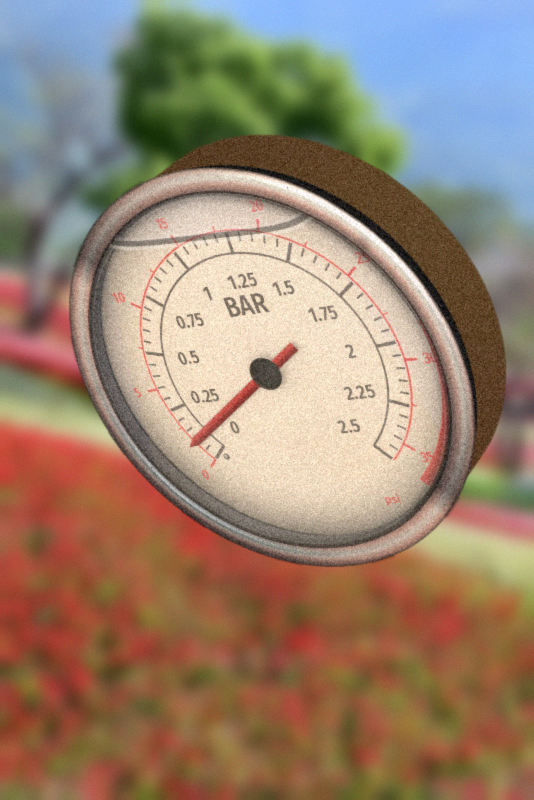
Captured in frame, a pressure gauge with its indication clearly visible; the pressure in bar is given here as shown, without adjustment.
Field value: 0.1 bar
